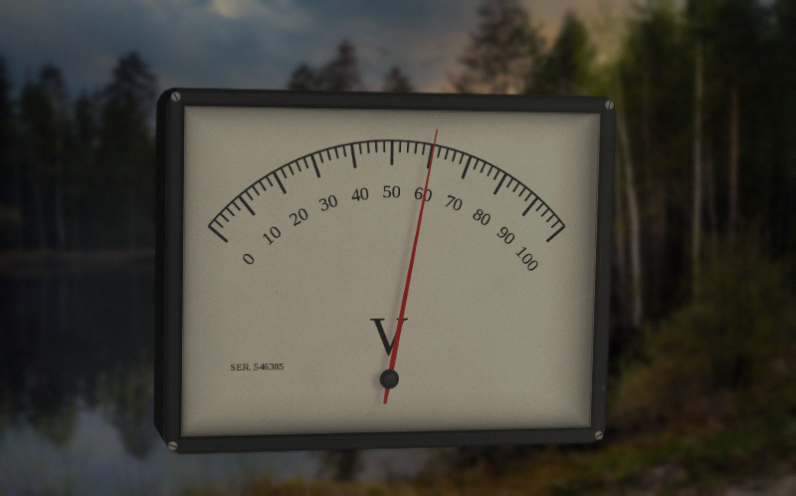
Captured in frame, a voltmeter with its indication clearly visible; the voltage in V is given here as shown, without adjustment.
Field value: 60 V
